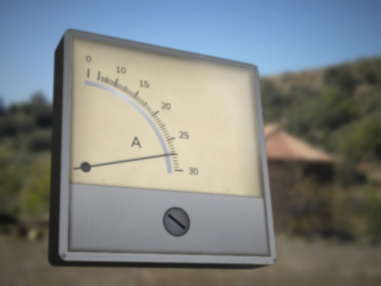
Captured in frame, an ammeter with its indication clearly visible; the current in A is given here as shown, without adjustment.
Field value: 27.5 A
